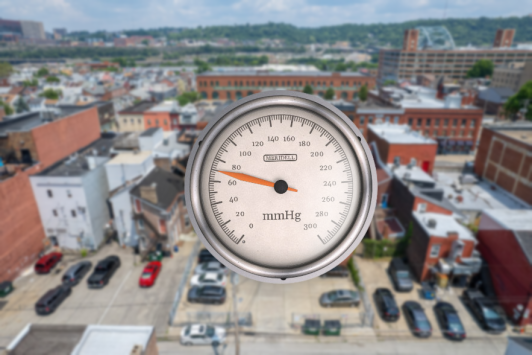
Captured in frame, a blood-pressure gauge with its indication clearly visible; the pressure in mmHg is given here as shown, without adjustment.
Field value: 70 mmHg
